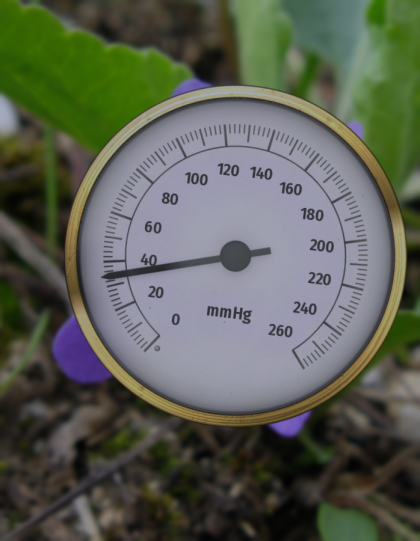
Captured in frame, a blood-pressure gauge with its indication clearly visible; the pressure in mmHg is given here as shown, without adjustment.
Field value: 34 mmHg
